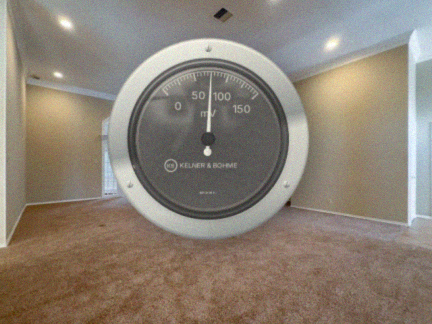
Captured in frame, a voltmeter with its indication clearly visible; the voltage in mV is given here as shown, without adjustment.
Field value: 75 mV
